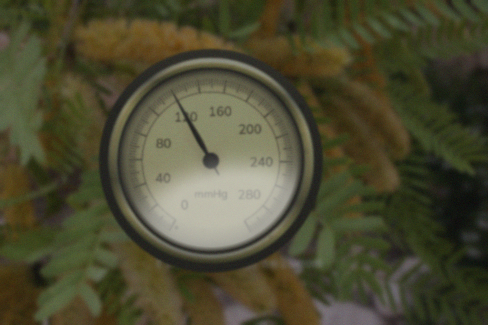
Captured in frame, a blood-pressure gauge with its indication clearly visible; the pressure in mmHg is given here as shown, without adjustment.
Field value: 120 mmHg
